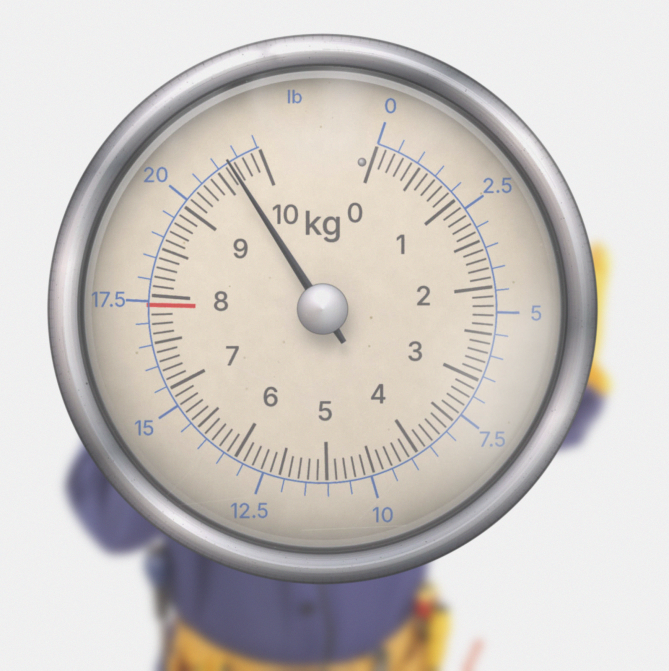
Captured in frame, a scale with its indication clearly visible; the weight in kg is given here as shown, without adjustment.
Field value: 9.65 kg
